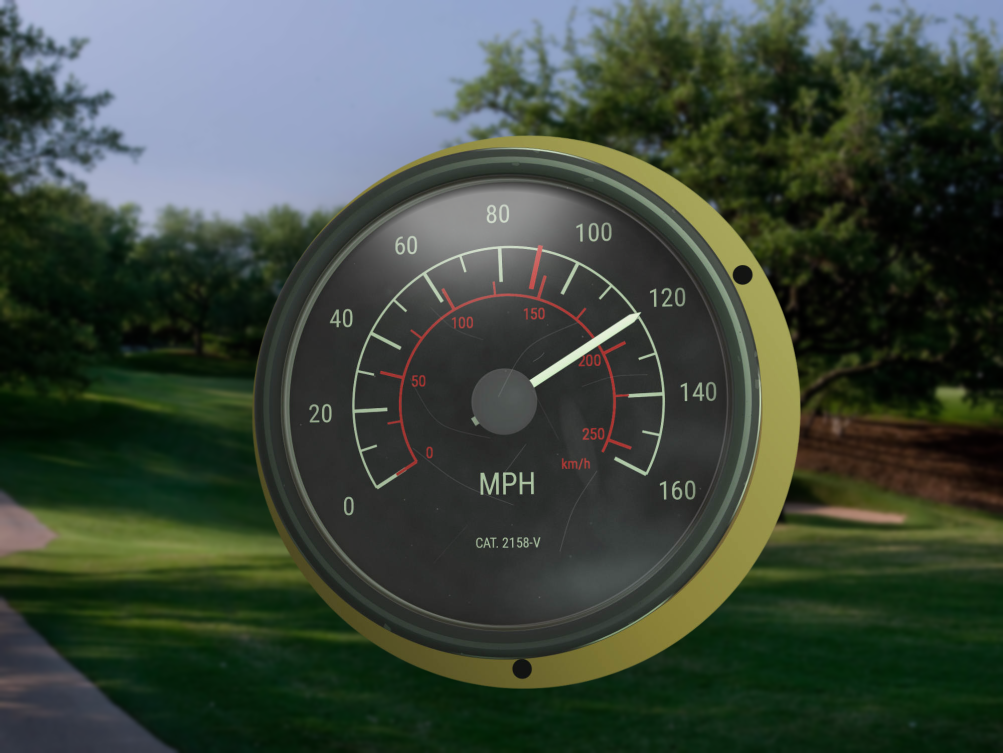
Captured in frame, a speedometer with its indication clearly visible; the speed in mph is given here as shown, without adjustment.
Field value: 120 mph
